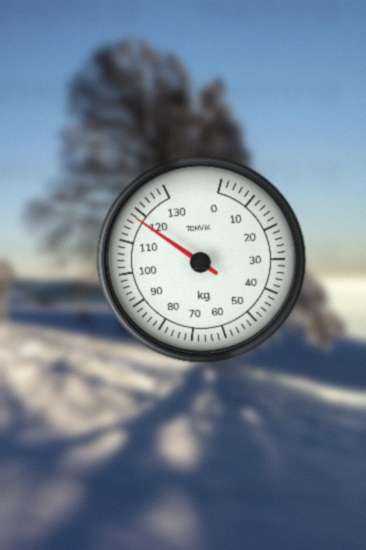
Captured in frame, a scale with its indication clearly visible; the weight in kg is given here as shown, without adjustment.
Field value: 118 kg
